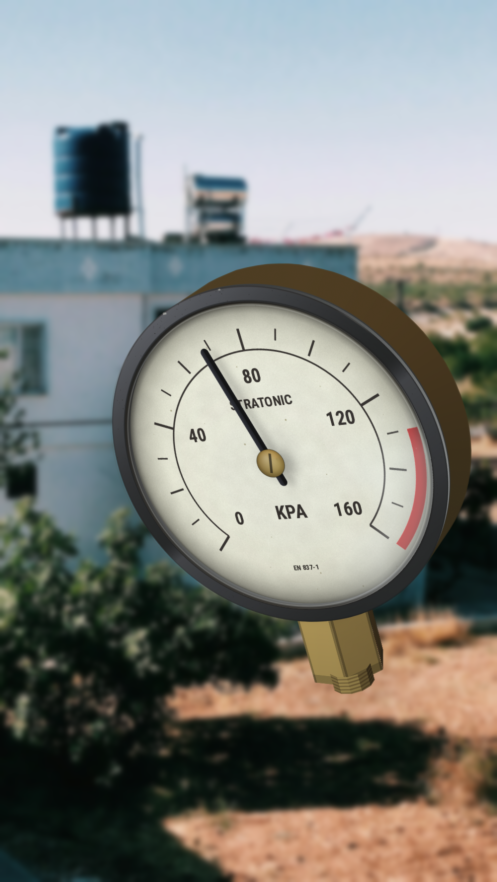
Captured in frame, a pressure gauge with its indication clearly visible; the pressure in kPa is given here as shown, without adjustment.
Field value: 70 kPa
